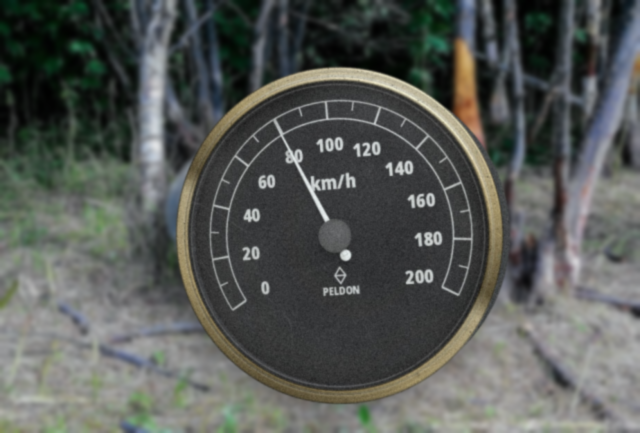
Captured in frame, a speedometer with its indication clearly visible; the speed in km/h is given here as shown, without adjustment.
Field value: 80 km/h
